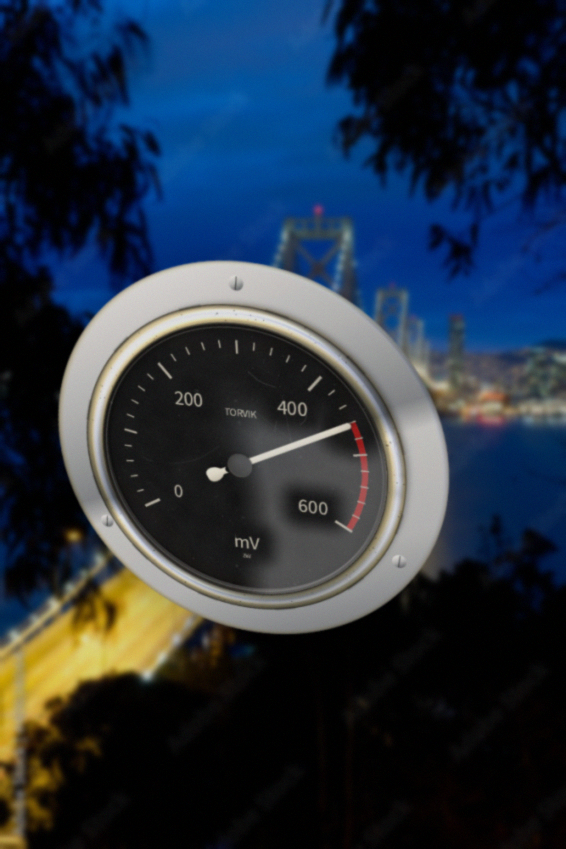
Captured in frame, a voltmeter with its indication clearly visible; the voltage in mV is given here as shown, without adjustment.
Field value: 460 mV
